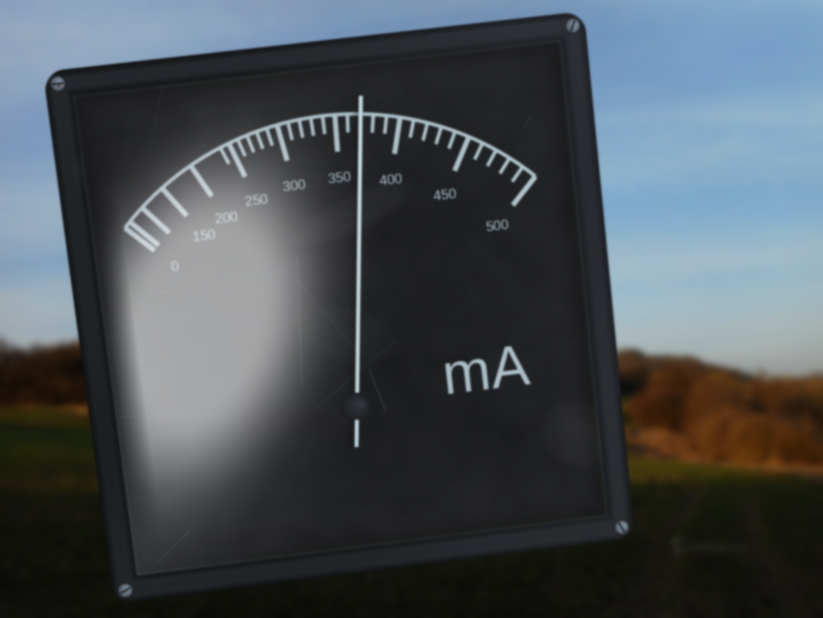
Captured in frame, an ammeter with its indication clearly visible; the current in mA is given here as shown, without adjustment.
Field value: 370 mA
